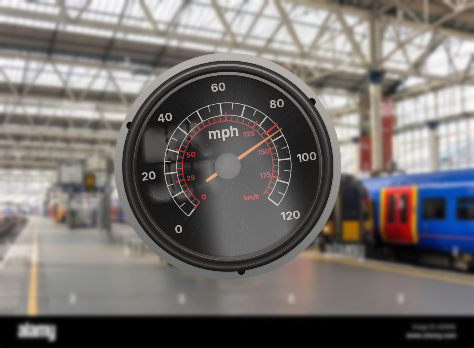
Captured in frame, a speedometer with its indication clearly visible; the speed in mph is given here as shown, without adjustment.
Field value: 87.5 mph
